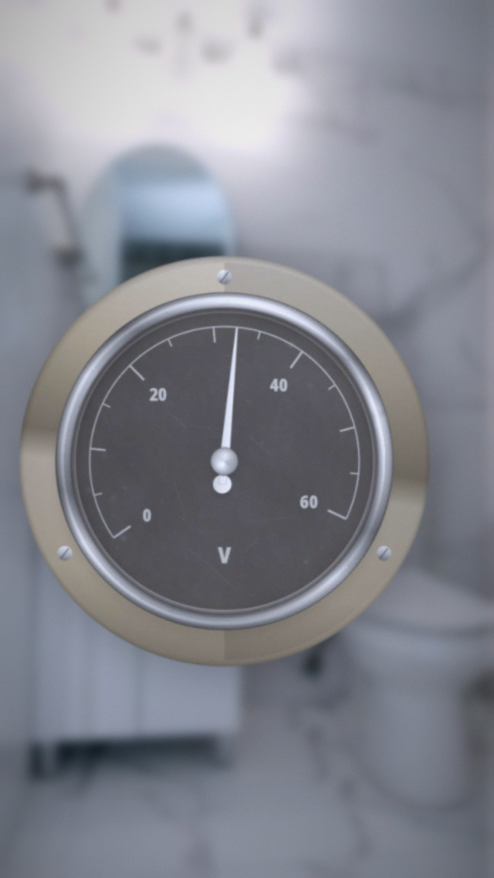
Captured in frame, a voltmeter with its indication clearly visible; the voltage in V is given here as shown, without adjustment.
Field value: 32.5 V
